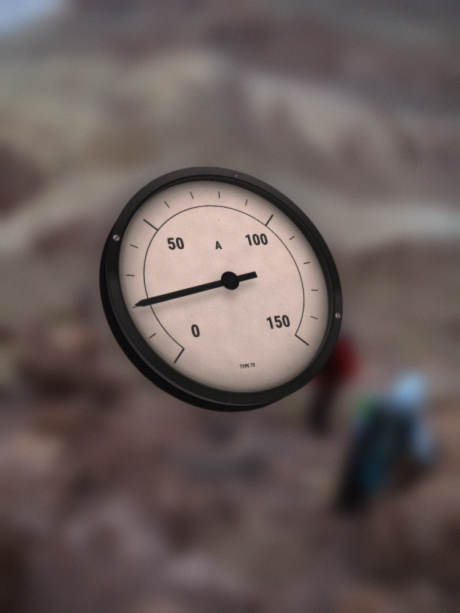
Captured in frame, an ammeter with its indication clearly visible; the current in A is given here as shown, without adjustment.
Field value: 20 A
